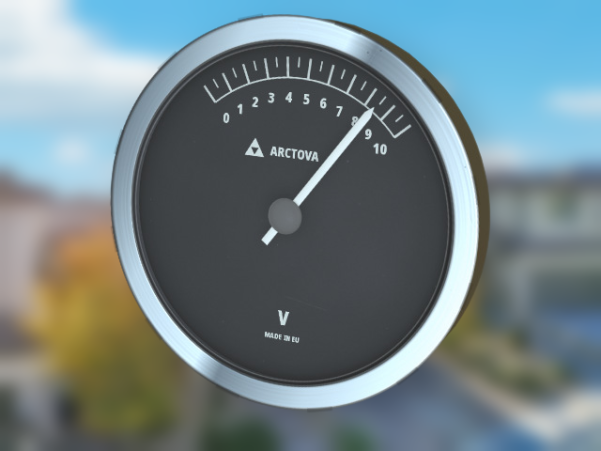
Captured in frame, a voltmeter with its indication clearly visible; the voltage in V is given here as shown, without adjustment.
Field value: 8.5 V
